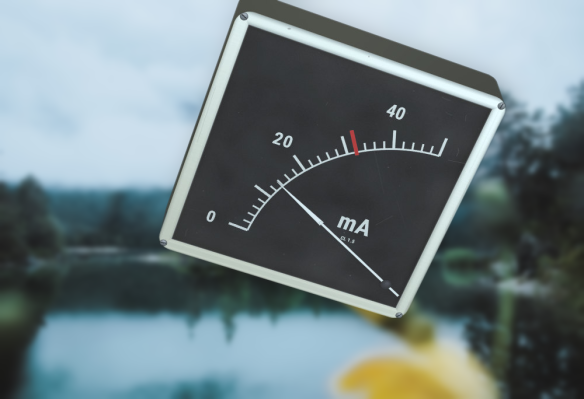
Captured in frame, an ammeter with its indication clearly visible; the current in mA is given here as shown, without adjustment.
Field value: 14 mA
